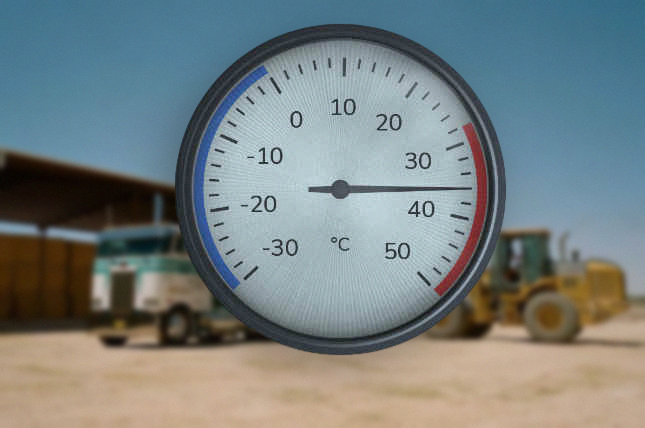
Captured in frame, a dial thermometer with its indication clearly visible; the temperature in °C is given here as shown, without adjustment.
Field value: 36 °C
